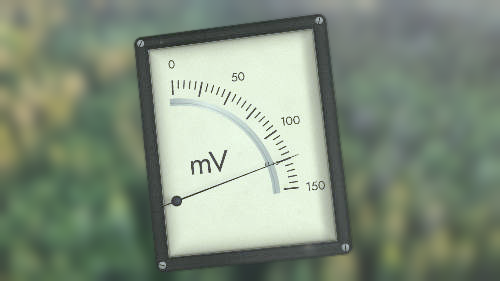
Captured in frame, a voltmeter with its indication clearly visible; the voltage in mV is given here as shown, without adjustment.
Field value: 125 mV
